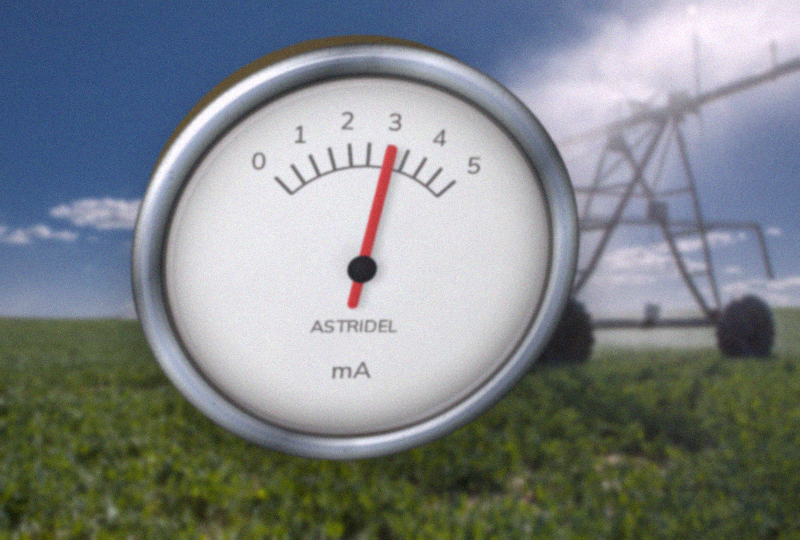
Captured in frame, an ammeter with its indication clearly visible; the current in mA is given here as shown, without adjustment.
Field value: 3 mA
